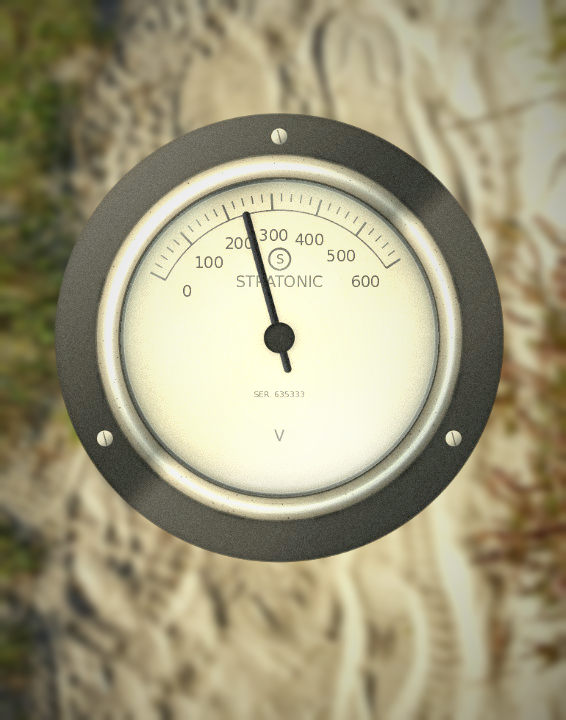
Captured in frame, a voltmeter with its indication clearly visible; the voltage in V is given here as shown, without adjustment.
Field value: 240 V
